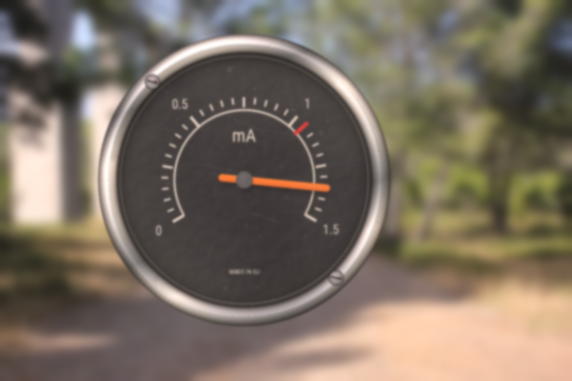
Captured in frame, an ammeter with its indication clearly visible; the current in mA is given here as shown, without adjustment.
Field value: 1.35 mA
